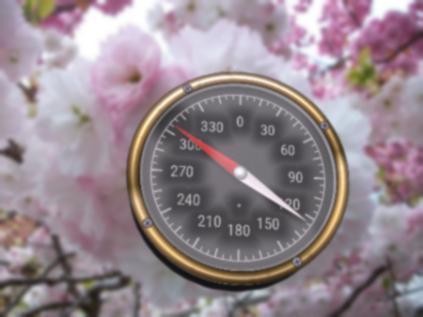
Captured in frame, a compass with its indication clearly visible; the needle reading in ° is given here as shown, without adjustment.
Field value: 305 °
